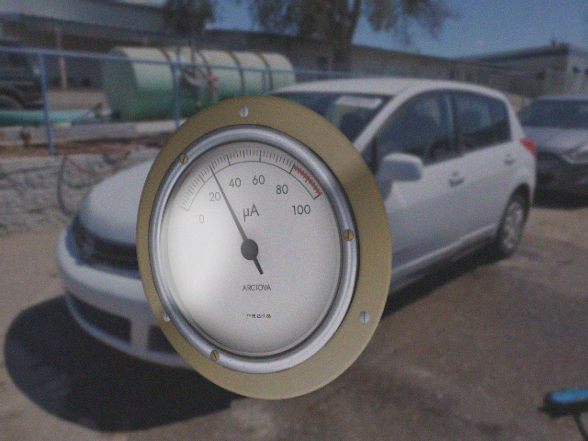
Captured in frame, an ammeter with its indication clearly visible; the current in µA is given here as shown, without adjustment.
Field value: 30 µA
